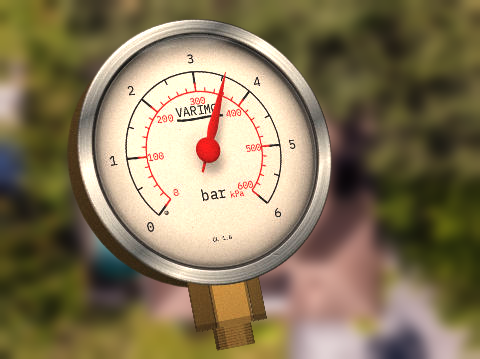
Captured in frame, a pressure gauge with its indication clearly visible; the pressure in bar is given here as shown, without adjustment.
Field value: 3.5 bar
